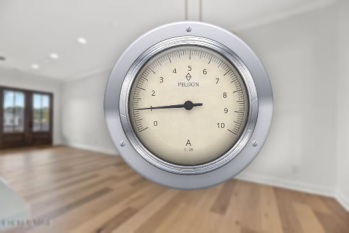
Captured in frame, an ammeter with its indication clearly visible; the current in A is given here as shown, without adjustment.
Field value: 1 A
